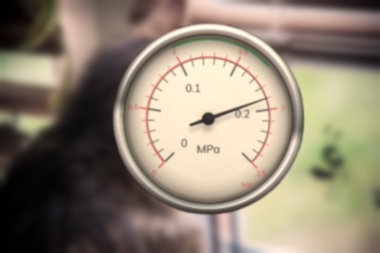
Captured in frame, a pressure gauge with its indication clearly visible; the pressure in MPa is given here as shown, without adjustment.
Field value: 0.19 MPa
